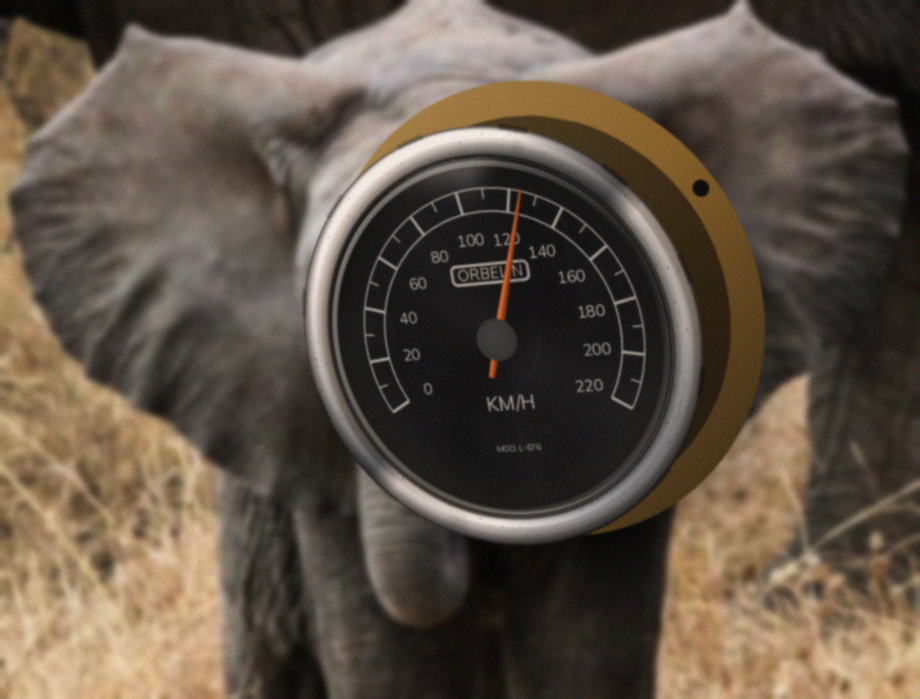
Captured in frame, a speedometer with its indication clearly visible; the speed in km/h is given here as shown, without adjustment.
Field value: 125 km/h
